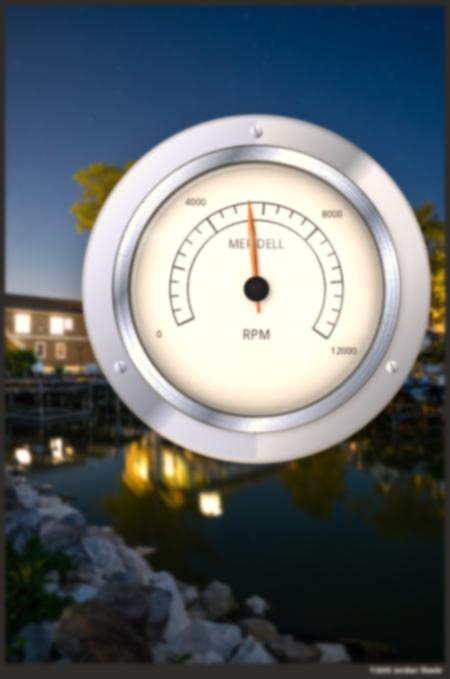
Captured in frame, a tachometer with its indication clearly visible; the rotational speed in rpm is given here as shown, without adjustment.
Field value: 5500 rpm
